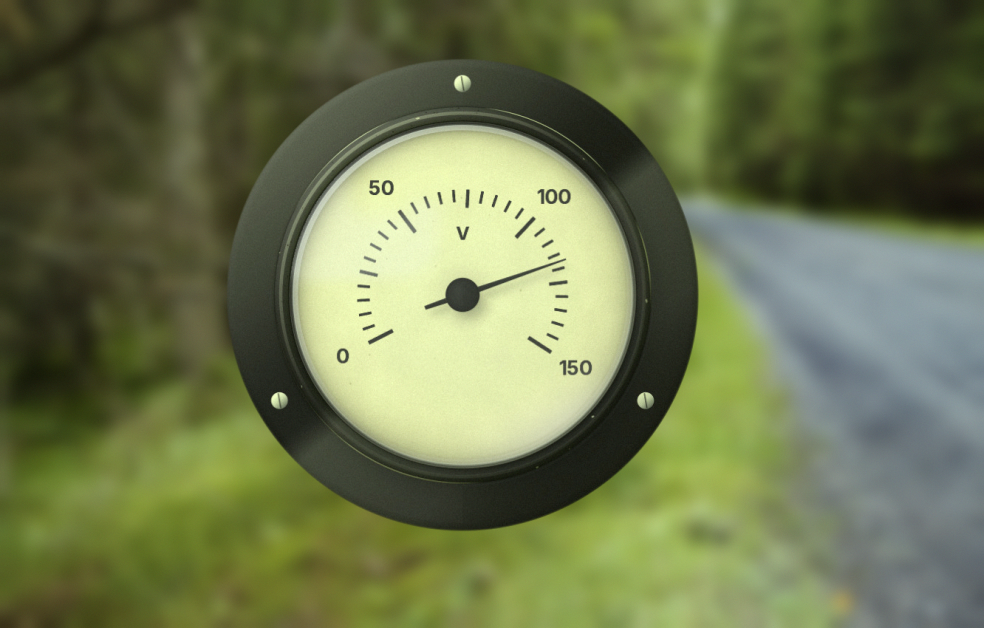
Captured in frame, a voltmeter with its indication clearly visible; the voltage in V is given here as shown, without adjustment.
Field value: 117.5 V
